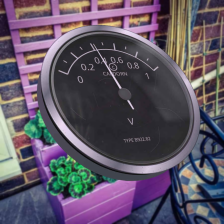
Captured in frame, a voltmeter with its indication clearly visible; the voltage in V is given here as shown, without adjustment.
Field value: 0.4 V
